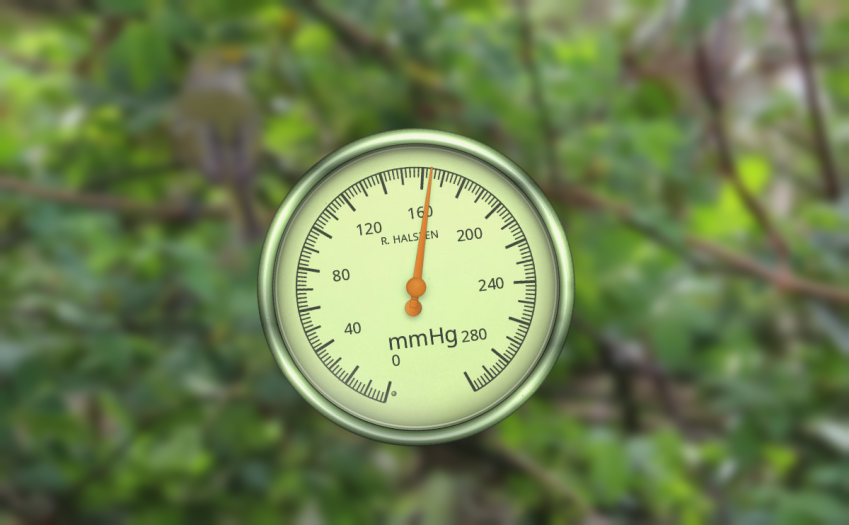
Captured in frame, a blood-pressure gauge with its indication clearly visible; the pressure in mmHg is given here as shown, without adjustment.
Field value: 164 mmHg
